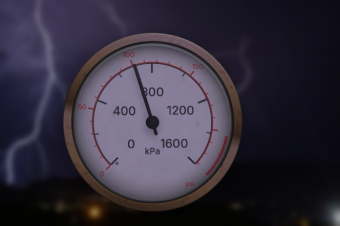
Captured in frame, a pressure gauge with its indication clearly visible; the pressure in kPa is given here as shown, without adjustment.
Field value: 700 kPa
